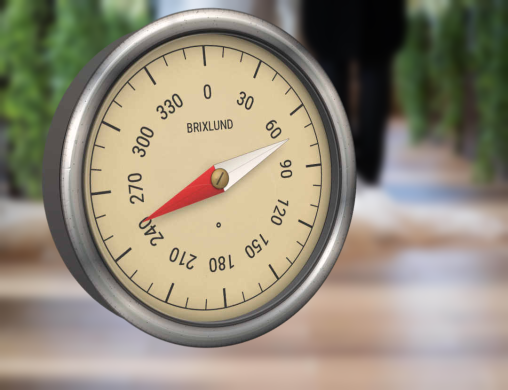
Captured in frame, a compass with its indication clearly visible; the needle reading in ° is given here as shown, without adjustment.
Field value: 250 °
